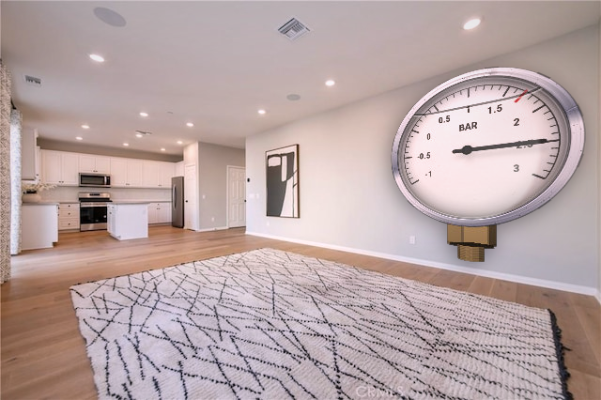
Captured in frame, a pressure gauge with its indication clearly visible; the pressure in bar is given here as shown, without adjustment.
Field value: 2.5 bar
